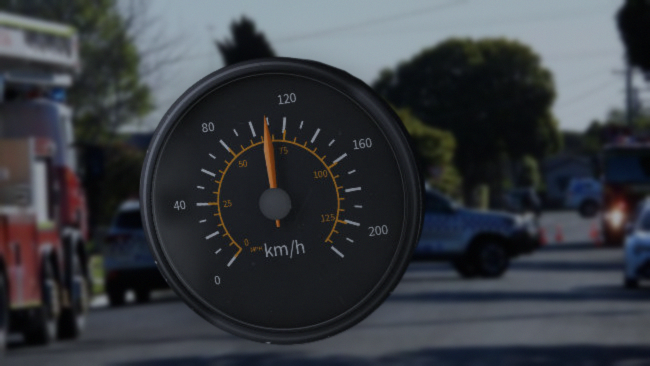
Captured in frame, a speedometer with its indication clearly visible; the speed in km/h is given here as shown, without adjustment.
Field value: 110 km/h
